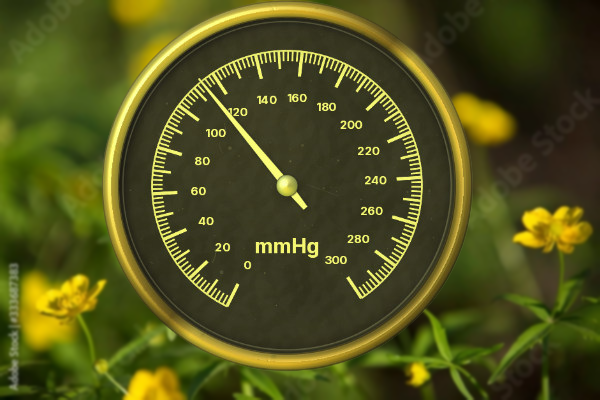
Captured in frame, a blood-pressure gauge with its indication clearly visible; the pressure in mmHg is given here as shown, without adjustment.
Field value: 114 mmHg
